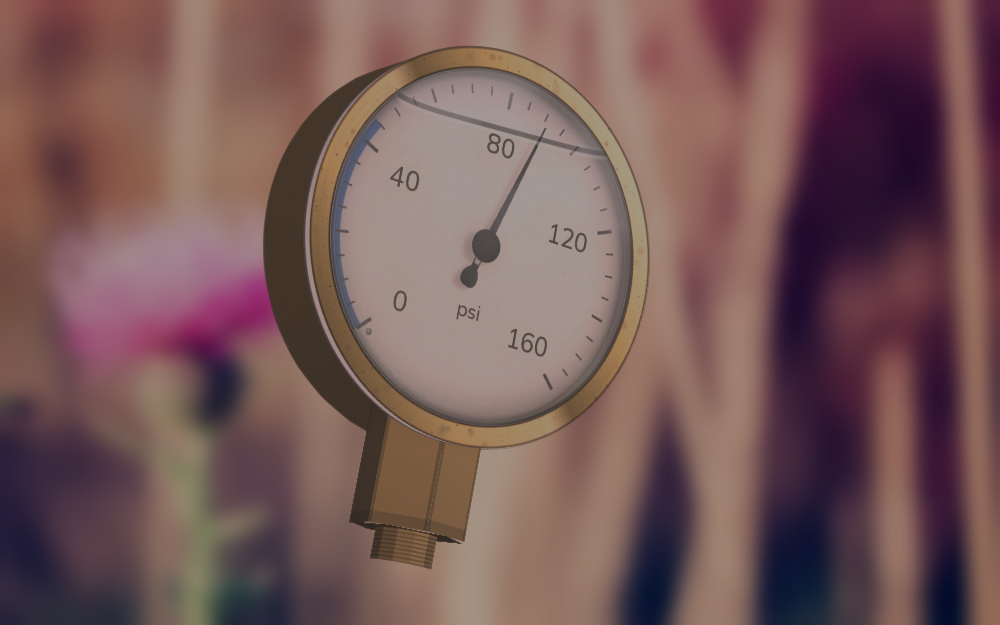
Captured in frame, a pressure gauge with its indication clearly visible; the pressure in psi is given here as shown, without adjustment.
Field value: 90 psi
